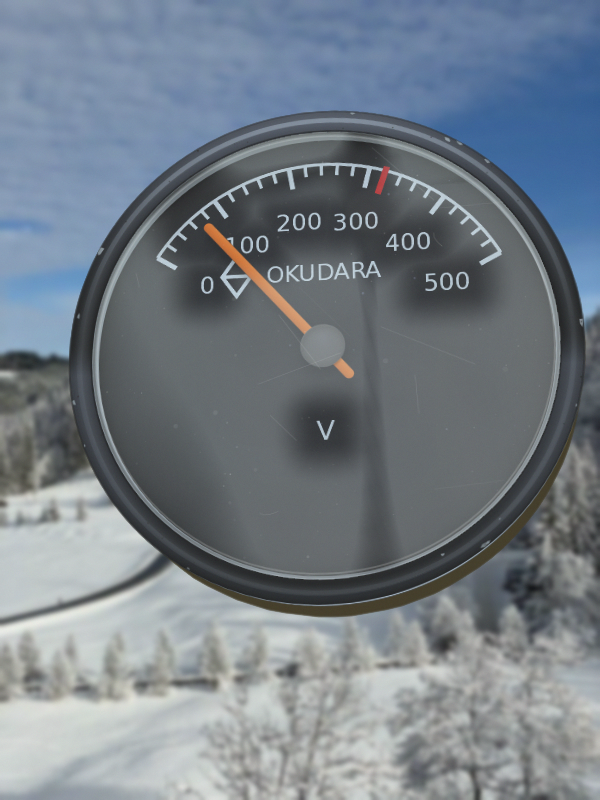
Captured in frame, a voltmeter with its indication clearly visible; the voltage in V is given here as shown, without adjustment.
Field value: 70 V
